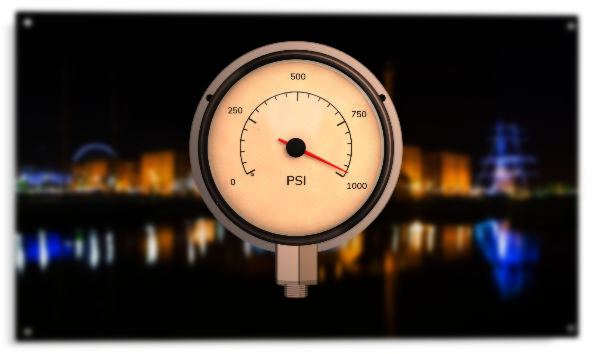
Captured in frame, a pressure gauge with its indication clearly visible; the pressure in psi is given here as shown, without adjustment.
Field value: 975 psi
